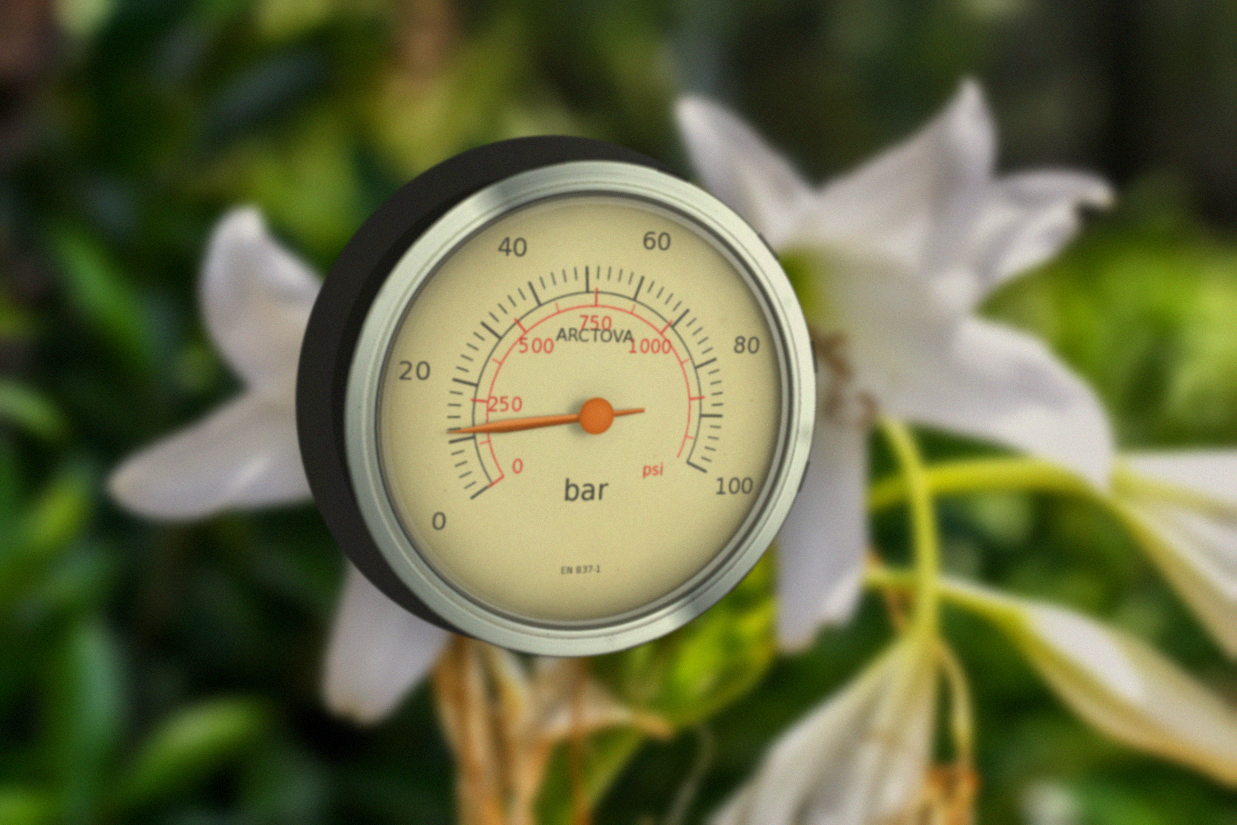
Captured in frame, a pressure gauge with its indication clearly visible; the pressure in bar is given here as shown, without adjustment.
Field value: 12 bar
